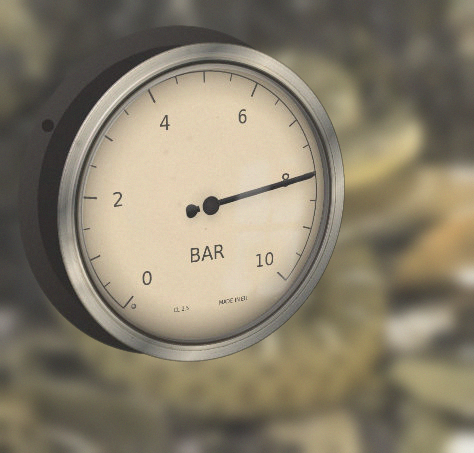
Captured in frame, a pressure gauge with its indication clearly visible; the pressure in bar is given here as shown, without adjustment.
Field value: 8 bar
